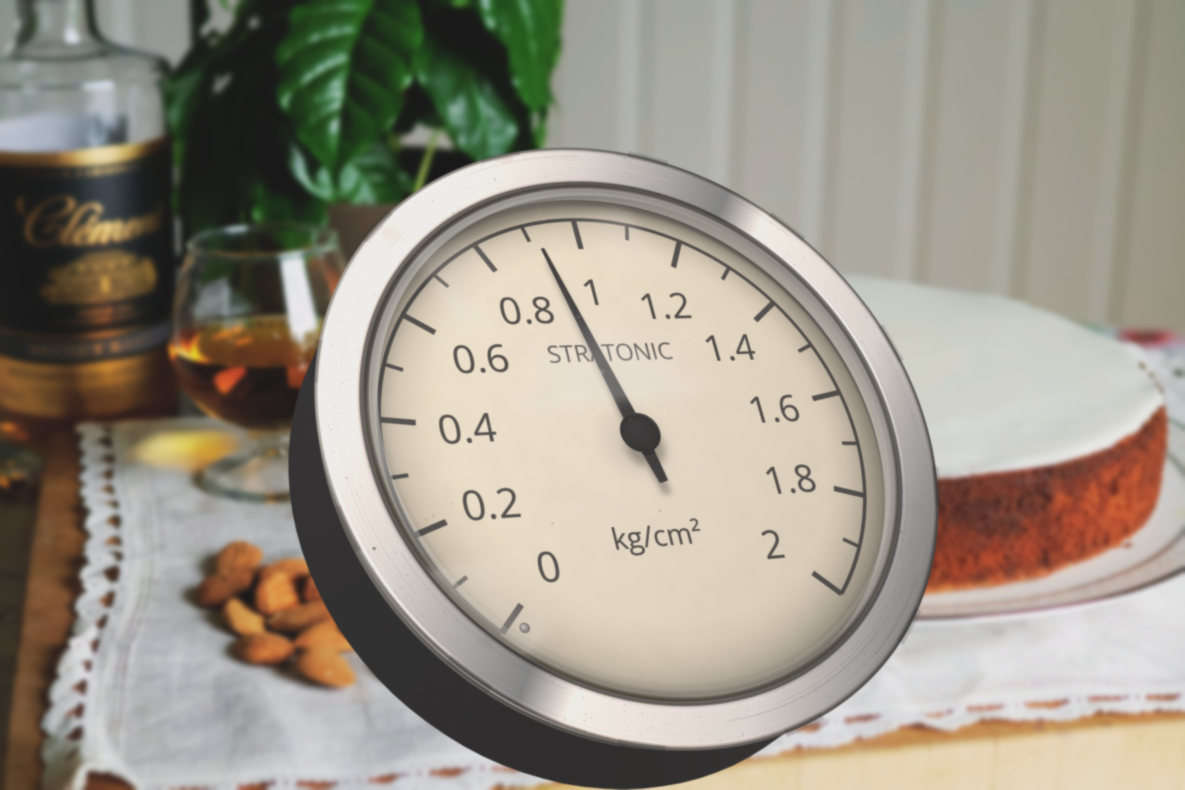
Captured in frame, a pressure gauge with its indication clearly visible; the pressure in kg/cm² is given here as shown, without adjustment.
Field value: 0.9 kg/cm²
